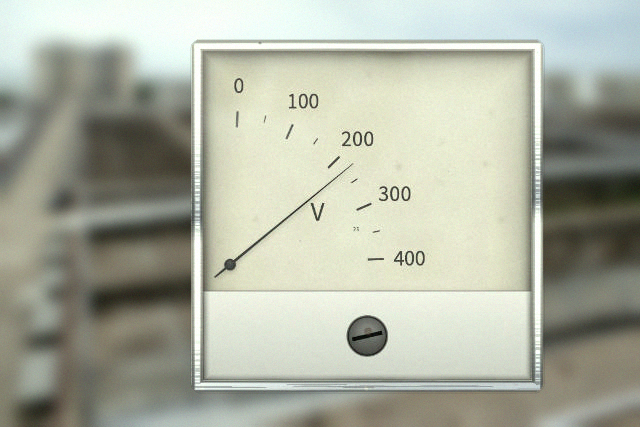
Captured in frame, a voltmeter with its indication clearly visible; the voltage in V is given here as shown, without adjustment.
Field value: 225 V
